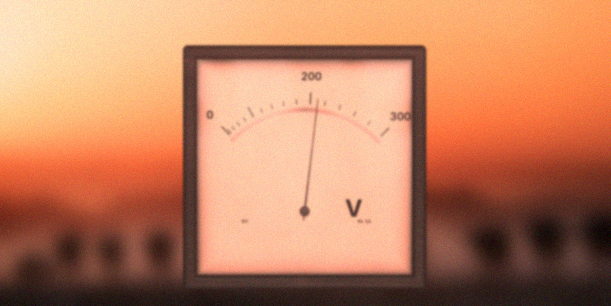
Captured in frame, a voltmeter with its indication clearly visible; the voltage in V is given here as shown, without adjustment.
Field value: 210 V
